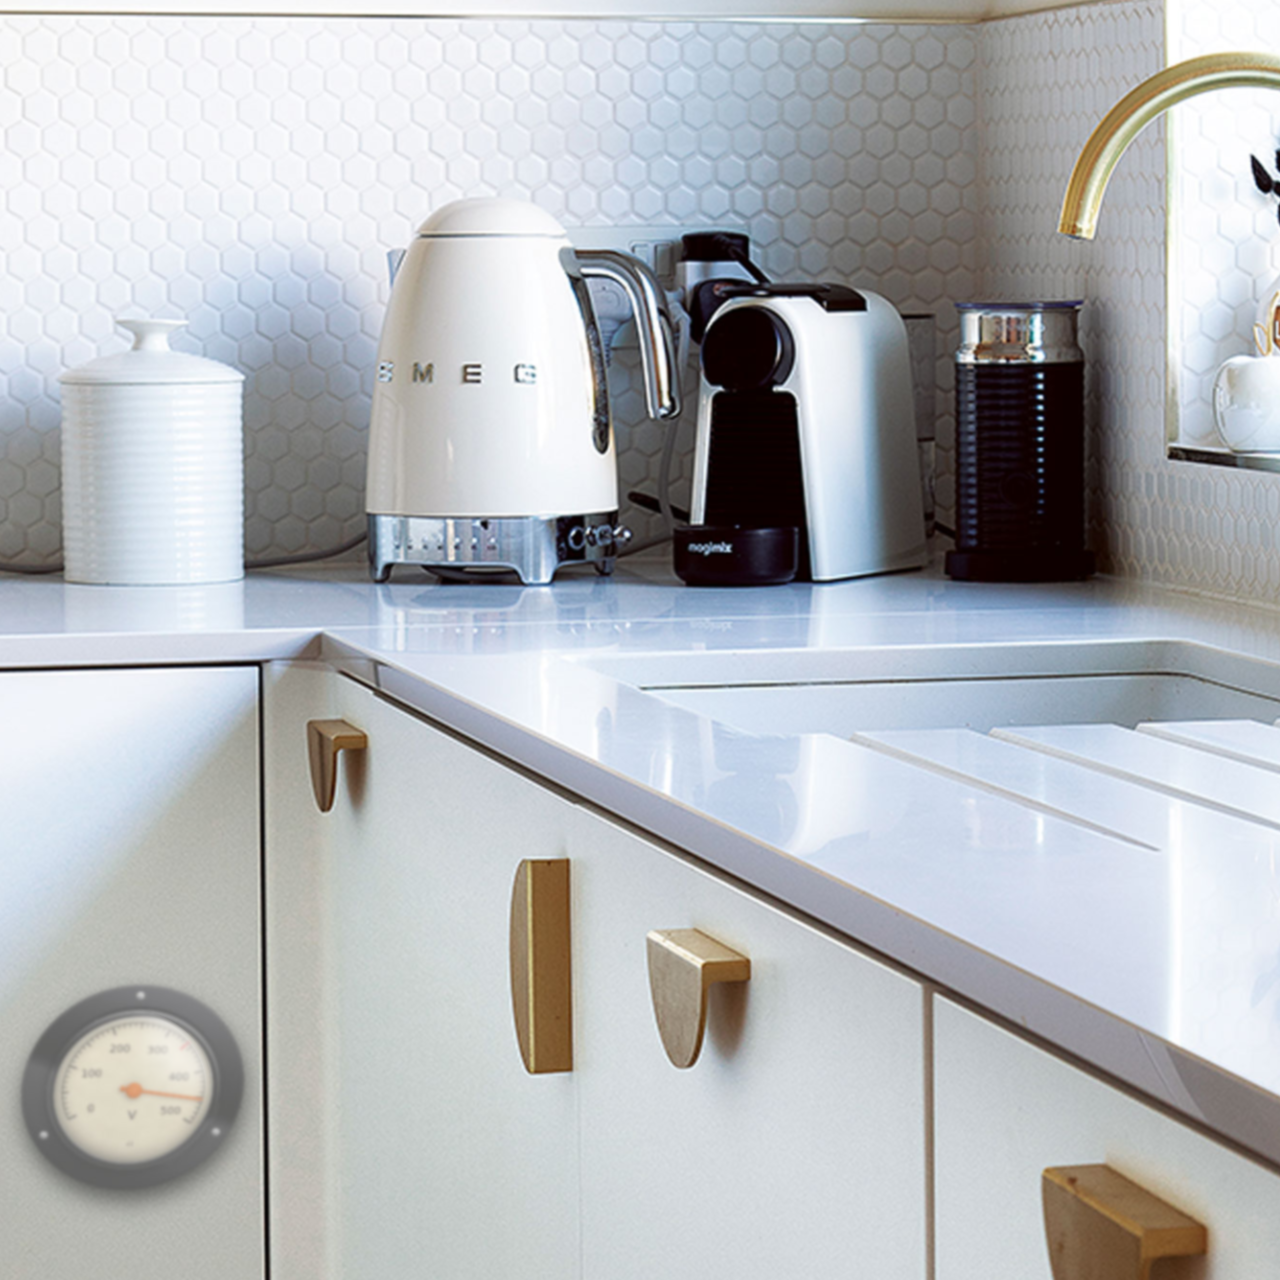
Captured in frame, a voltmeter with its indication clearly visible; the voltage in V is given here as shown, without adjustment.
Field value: 450 V
